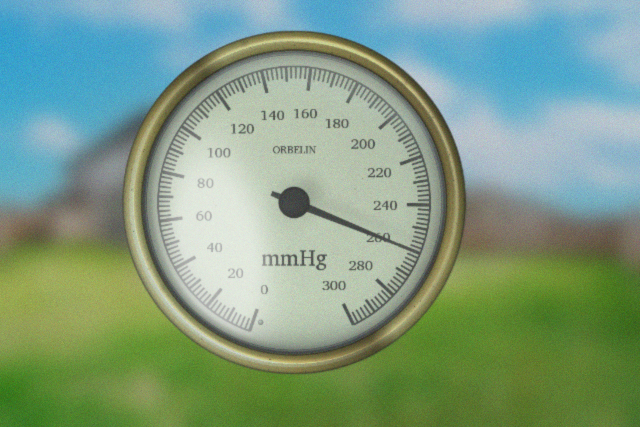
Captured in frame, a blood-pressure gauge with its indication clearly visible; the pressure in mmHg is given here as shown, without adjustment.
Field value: 260 mmHg
